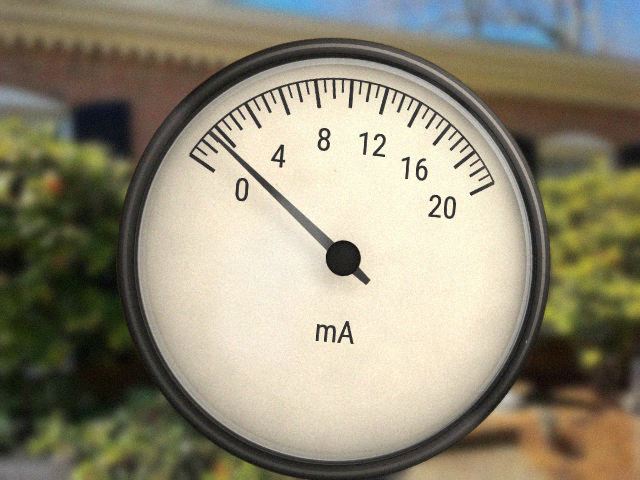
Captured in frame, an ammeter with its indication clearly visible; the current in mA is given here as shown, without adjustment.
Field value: 1.5 mA
